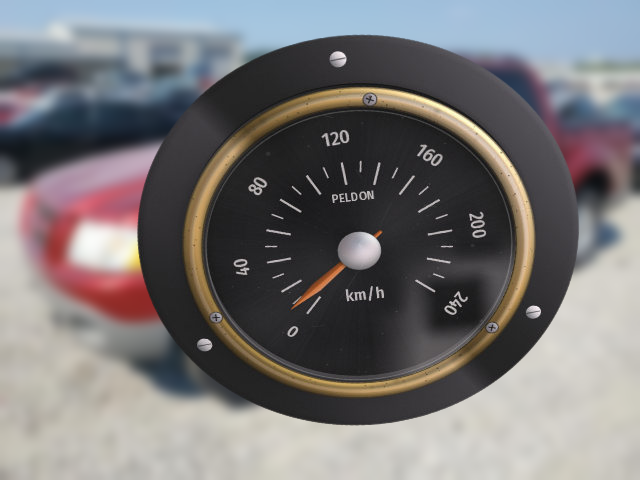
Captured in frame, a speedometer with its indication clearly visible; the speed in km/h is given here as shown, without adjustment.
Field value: 10 km/h
